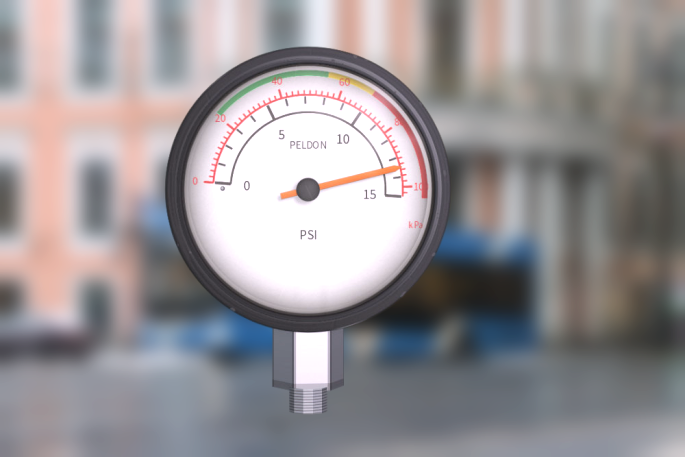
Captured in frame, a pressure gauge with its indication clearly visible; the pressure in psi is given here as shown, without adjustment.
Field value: 13.5 psi
